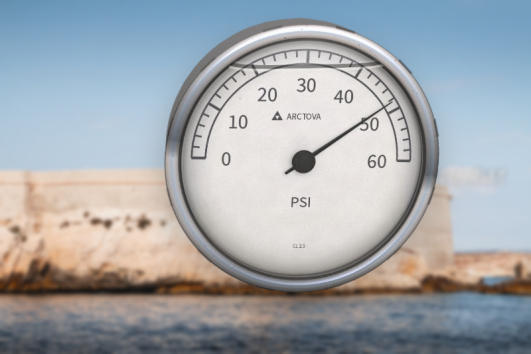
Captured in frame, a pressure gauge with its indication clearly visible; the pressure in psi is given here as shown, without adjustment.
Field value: 48 psi
